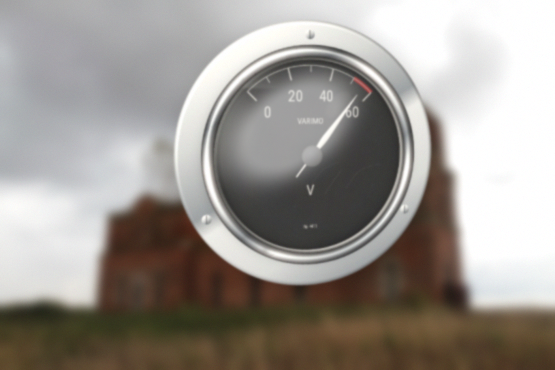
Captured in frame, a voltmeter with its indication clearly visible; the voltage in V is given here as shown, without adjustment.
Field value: 55 V
